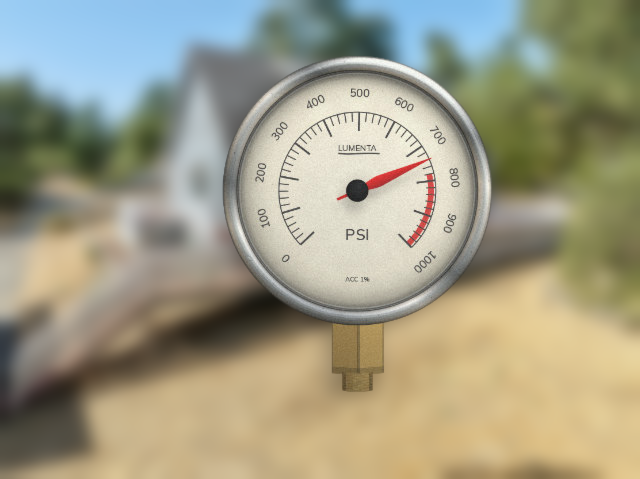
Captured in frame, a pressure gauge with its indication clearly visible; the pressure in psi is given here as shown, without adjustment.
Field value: 740 psi
